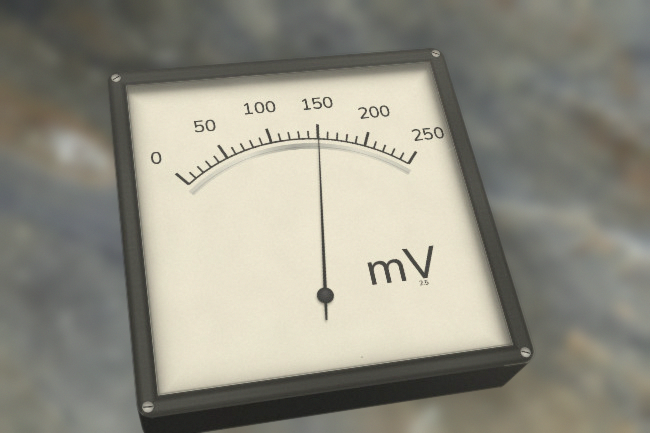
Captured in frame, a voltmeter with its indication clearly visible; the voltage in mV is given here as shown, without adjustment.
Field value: 150 mV
